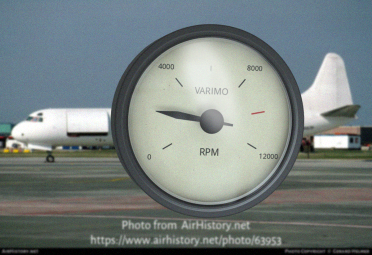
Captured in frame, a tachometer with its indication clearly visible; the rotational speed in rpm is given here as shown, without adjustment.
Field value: 2000 rpm
